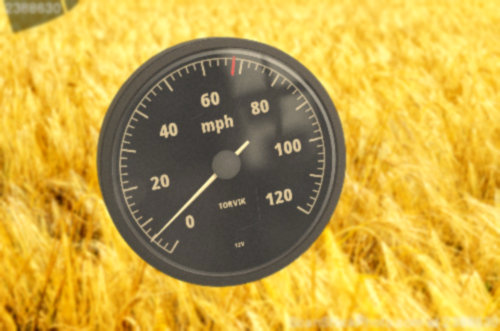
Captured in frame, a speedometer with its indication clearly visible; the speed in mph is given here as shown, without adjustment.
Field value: 6 mph
